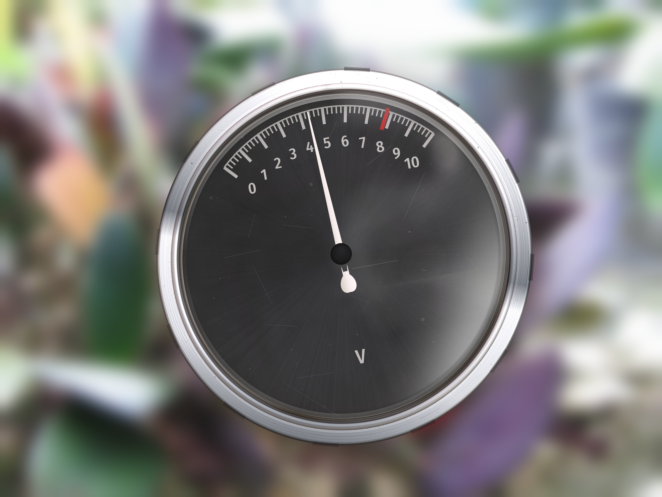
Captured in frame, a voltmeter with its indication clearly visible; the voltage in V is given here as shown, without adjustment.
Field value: 4.4 V
